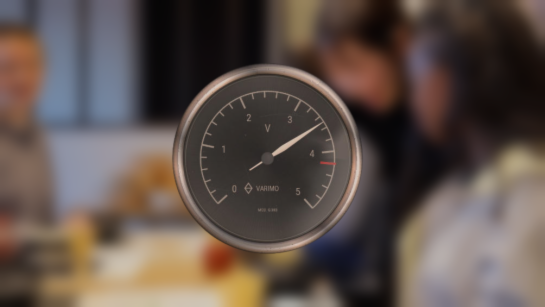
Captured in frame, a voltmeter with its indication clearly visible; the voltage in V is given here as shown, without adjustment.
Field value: 3.5 V
